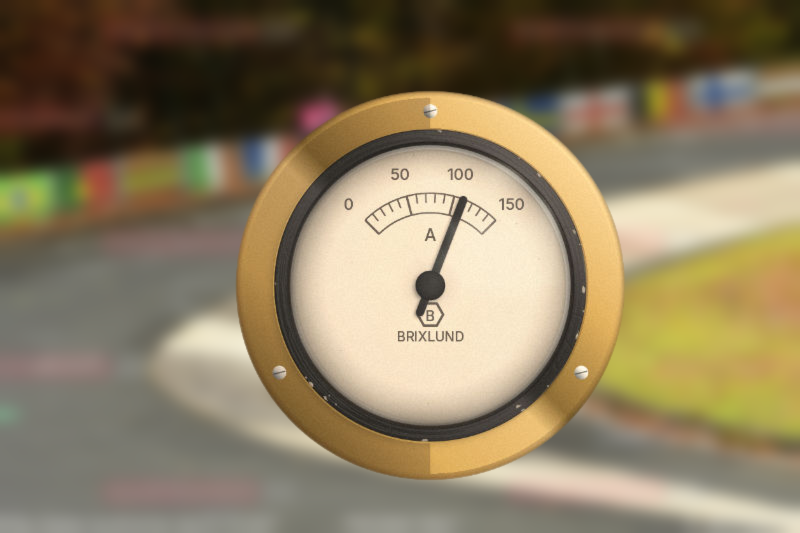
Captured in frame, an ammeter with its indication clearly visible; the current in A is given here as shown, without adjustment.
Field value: 110 A
